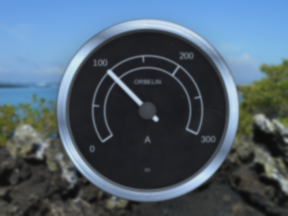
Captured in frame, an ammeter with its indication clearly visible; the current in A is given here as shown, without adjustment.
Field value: 100 A
